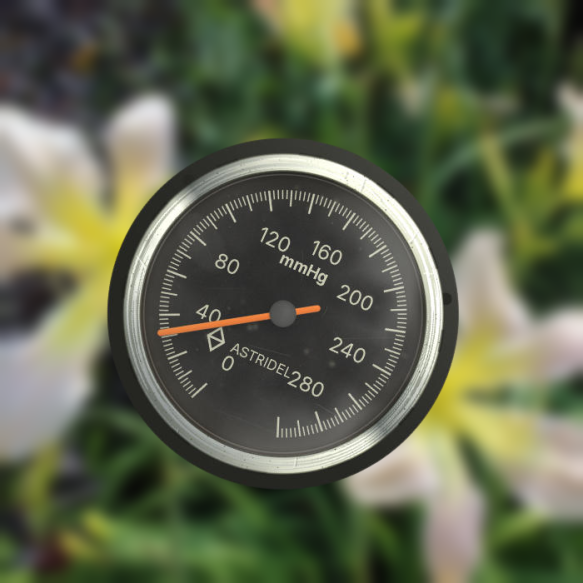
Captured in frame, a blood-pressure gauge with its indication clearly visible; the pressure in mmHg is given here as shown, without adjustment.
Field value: 32 mmHg
